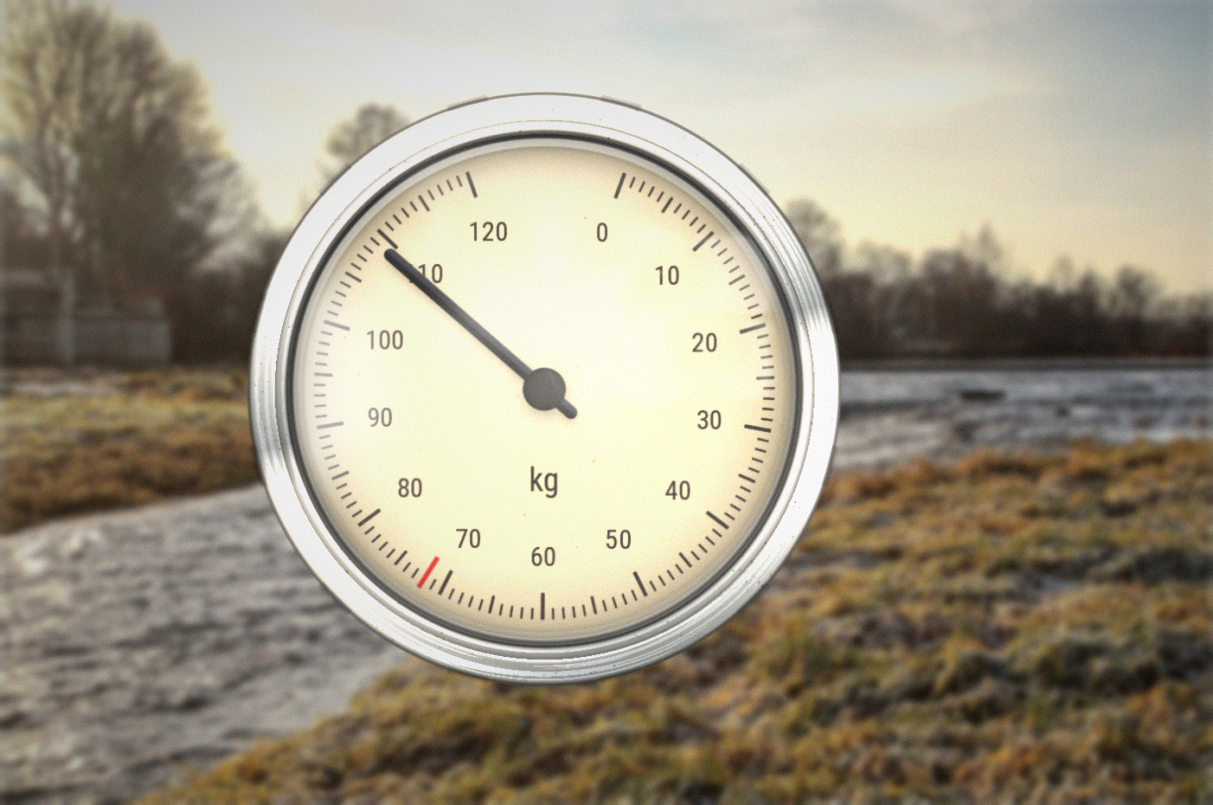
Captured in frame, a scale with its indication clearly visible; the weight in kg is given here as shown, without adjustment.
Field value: 109 kg
